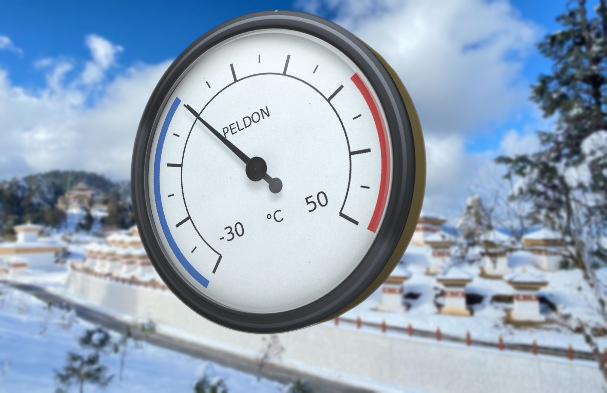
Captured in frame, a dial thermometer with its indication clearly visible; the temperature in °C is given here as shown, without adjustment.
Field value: 0 °C
